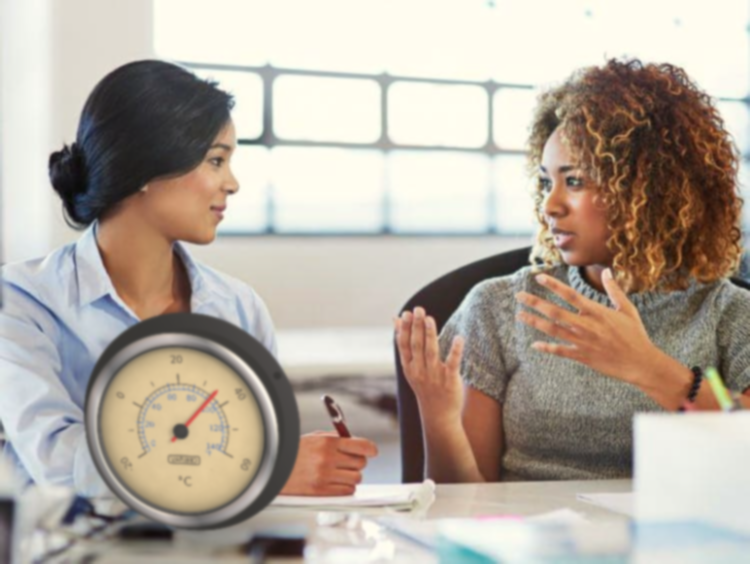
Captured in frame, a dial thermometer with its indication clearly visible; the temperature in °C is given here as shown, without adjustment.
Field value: 35 °C
